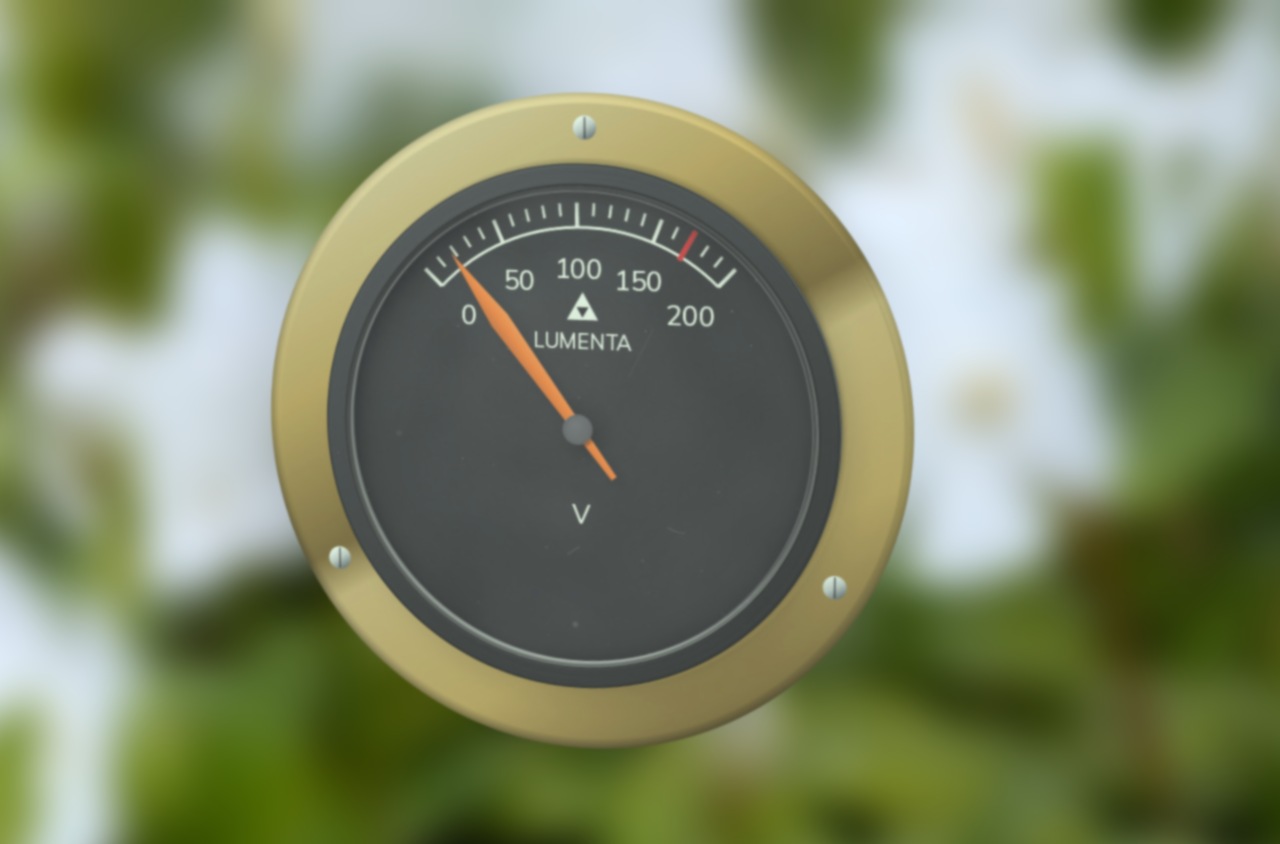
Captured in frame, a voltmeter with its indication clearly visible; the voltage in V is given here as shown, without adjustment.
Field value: 20 V
